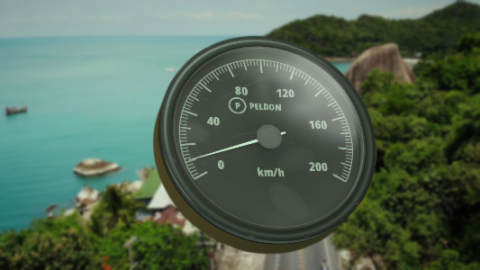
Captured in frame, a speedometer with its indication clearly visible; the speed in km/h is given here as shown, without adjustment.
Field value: 10 km/h
